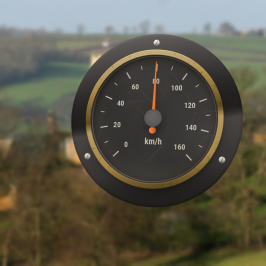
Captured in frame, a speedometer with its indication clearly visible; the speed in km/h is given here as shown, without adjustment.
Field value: 80 km/h
